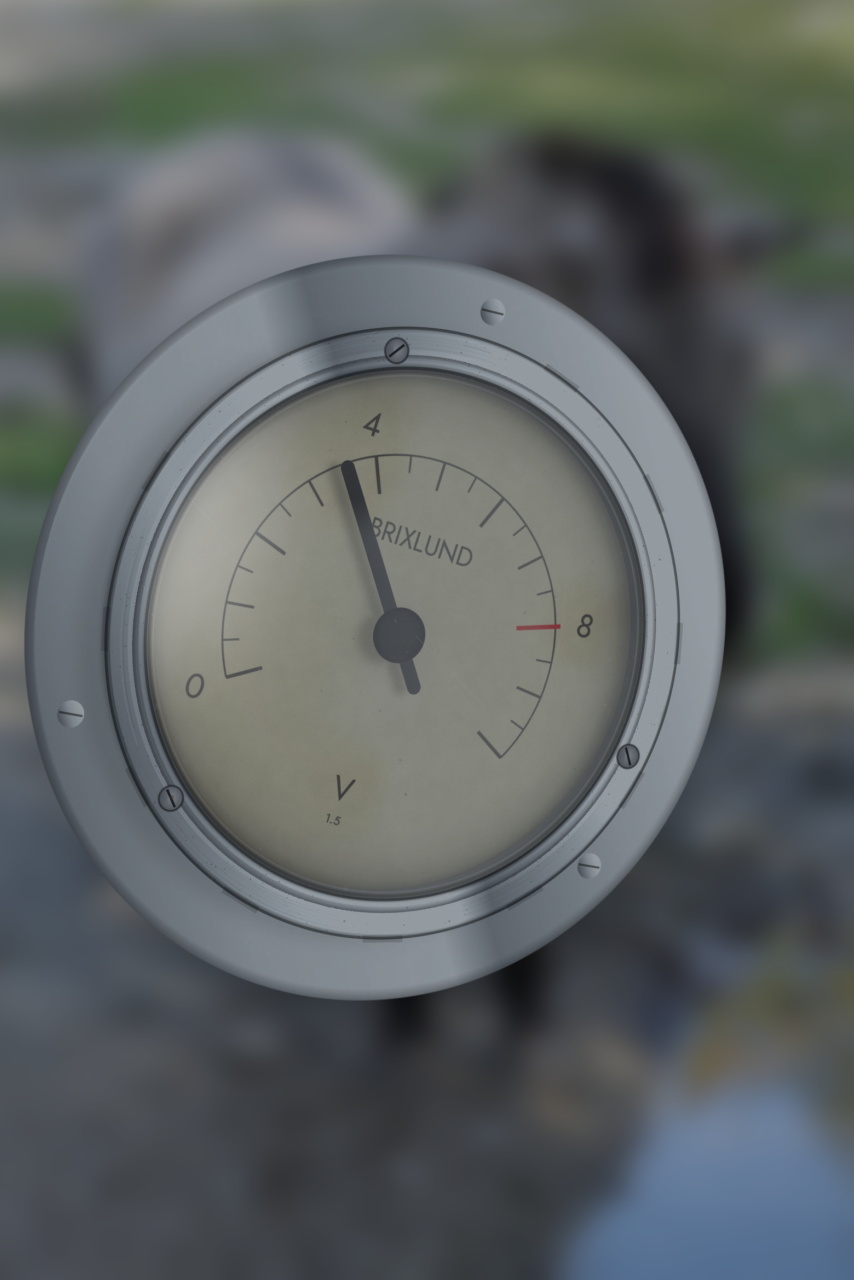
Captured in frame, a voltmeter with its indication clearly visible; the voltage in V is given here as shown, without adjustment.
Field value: 3.5 V
